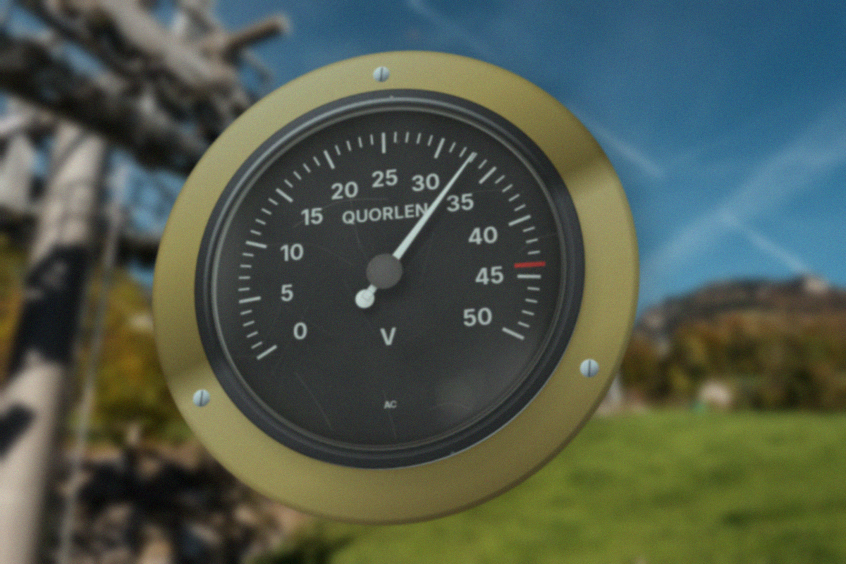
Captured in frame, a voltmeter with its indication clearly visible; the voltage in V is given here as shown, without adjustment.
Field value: 33 V
